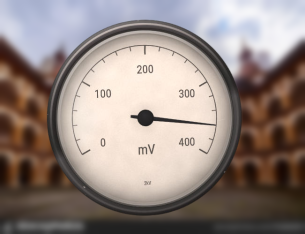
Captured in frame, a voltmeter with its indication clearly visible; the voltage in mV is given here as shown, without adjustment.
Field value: 360 mV
